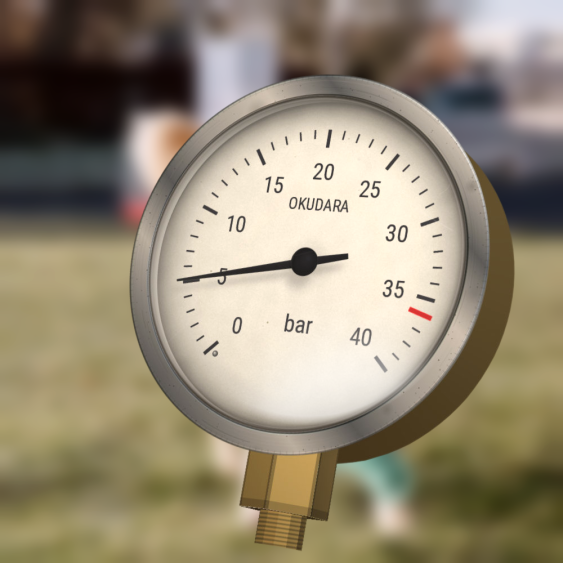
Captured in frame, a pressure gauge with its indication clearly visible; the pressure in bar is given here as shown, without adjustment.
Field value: 5 bar
